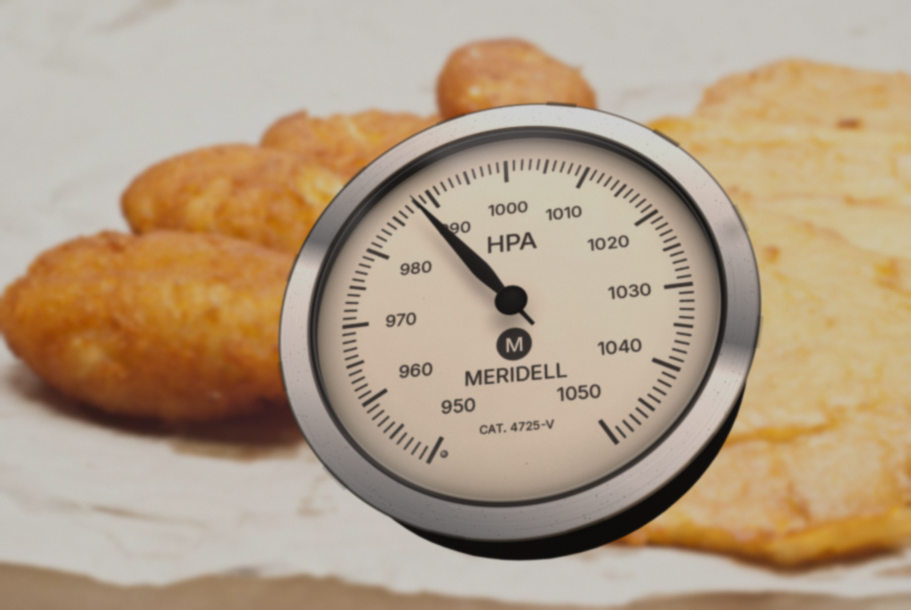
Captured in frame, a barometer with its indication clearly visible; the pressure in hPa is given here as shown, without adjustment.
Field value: 988 hPa
